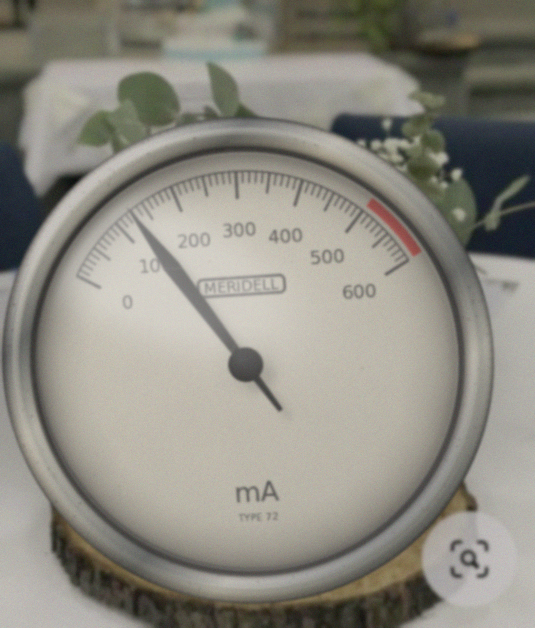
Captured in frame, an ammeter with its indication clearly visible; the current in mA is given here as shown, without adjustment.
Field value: 130 mA
